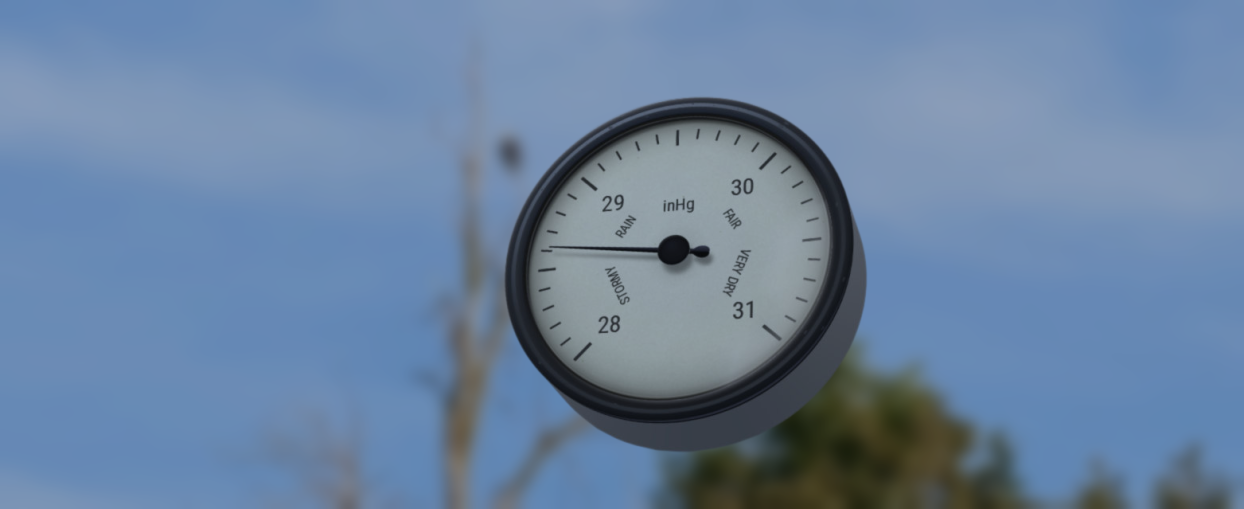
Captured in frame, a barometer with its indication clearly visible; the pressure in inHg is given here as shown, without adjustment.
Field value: 28.6 inHg
